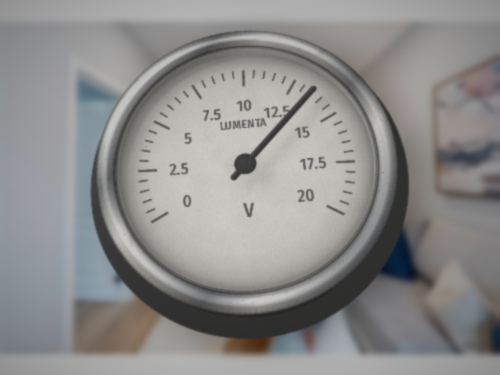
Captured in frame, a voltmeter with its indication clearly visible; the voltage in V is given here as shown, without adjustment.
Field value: 13.5 V
